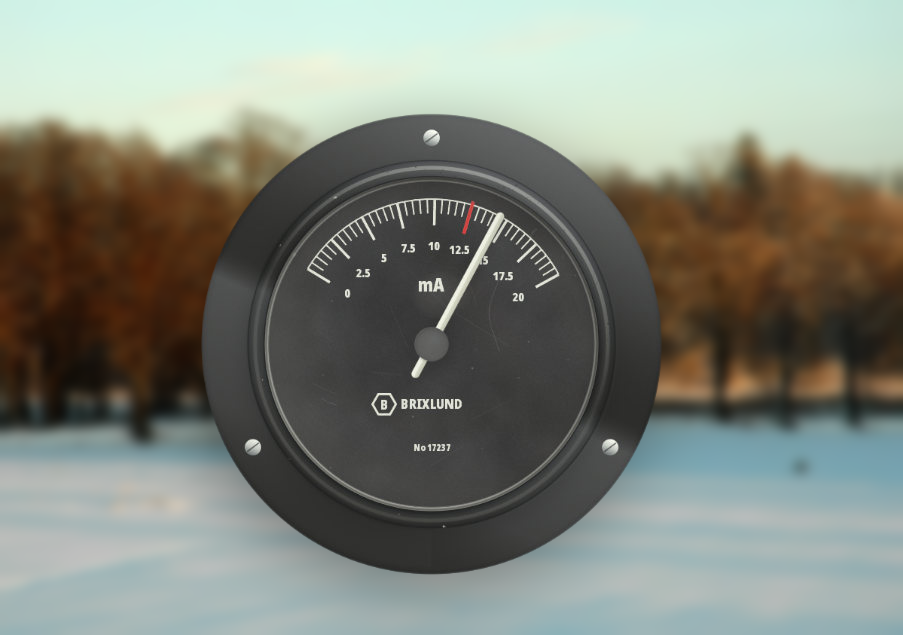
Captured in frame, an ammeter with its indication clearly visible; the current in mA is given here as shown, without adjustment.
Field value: 14.5 mA
